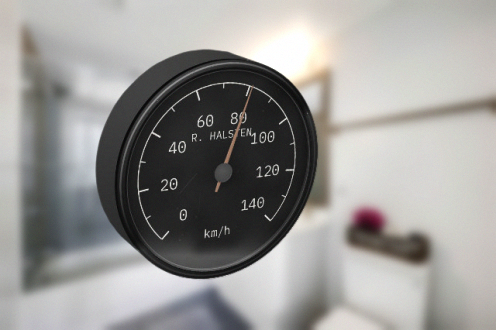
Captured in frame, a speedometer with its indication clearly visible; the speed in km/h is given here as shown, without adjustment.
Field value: 80 km/h
